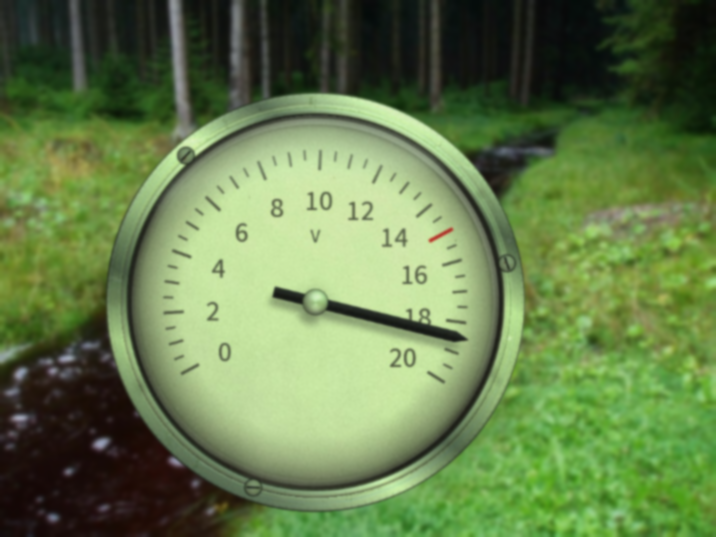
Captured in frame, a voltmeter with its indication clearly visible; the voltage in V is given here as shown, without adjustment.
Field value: 18.5 V
